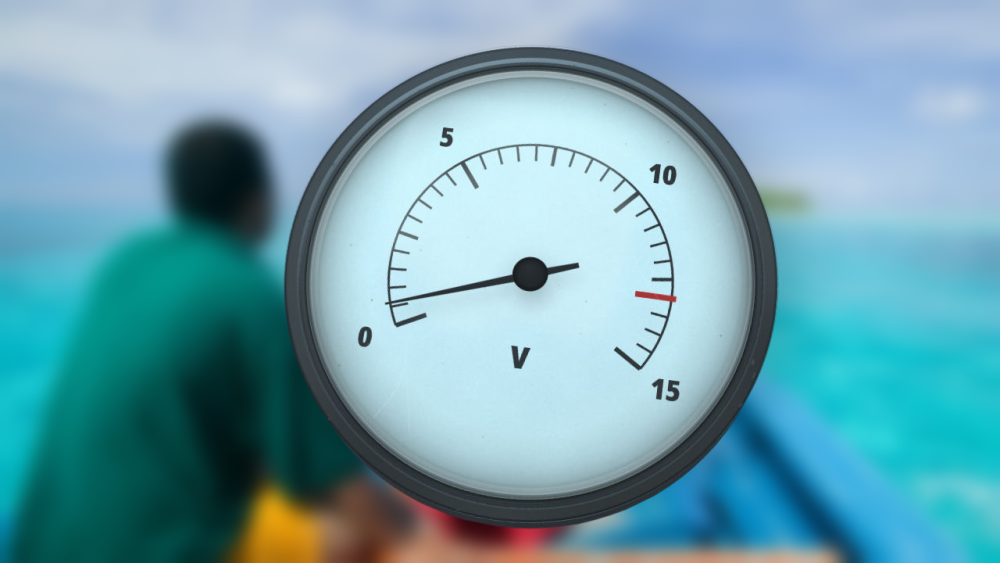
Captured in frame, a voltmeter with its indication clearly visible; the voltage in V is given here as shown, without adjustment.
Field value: 0.5 V
